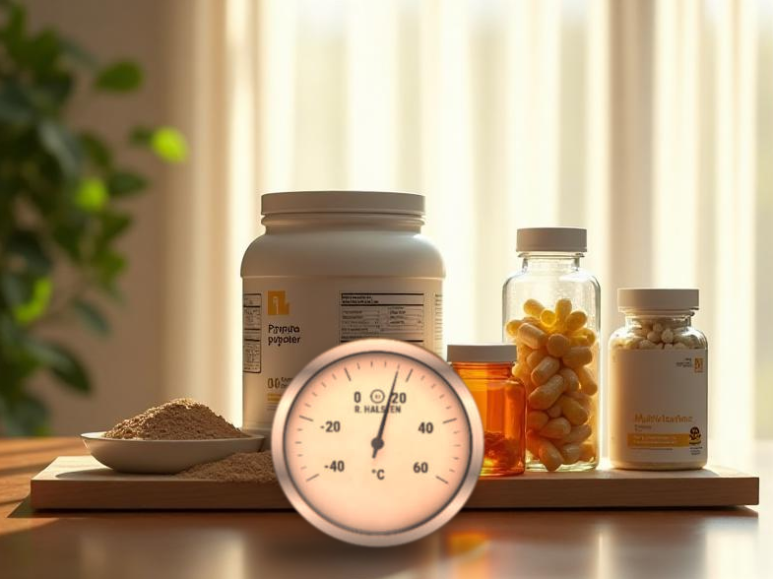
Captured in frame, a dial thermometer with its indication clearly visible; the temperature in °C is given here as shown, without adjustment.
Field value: 16 °C
